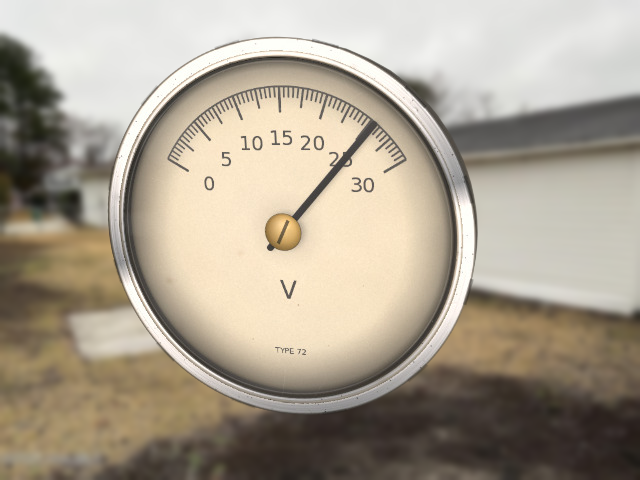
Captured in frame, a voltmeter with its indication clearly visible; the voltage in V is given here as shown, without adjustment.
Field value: 25.5 V
